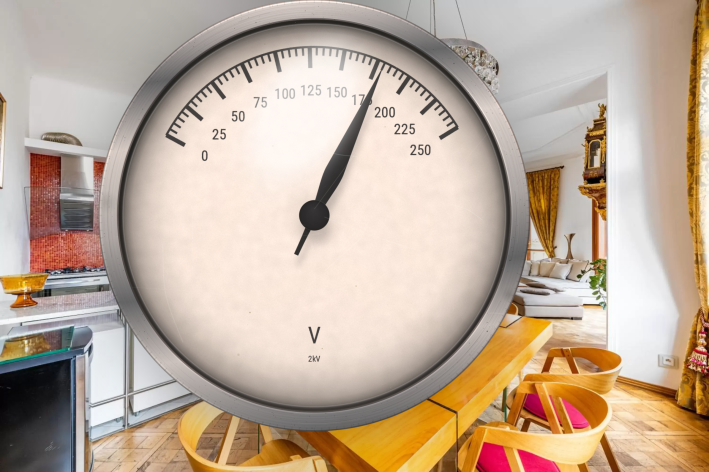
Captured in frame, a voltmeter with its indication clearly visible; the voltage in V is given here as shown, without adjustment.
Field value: 180 V
